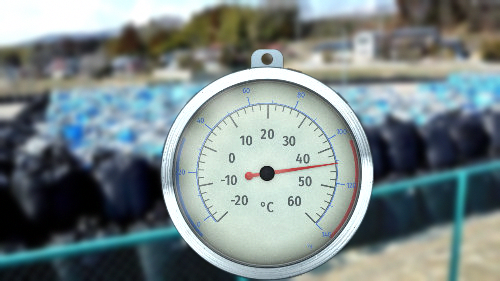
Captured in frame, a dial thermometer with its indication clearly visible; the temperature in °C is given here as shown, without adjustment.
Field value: 44 °C
